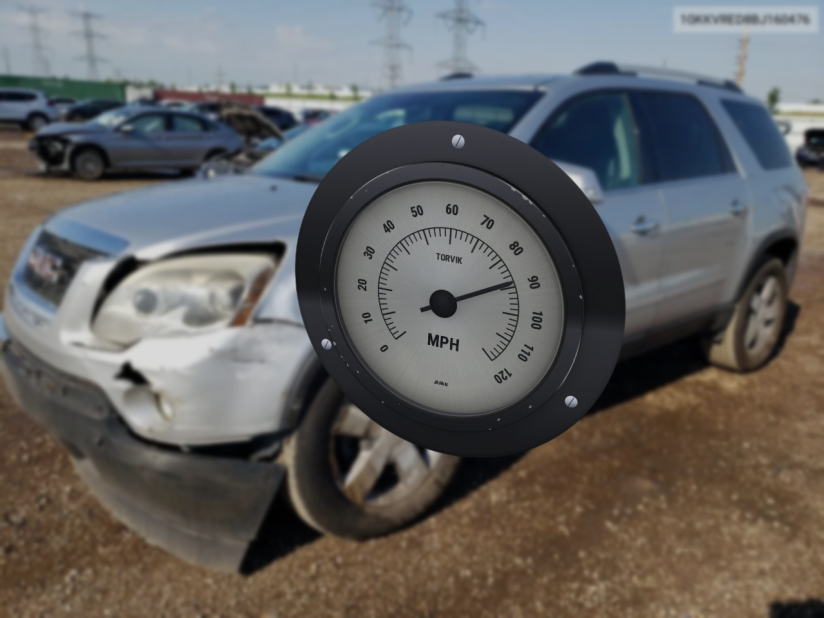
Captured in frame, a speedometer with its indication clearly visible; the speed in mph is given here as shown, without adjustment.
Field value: 88 mph
